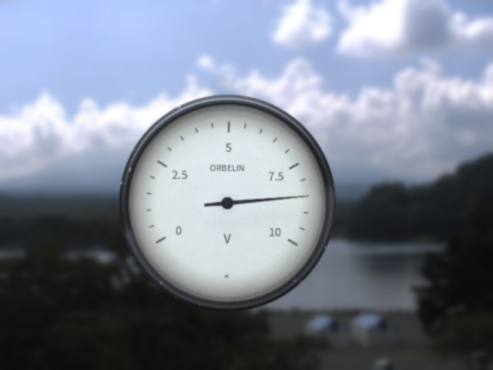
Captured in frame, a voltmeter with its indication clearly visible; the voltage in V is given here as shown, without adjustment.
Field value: 8.5 V
